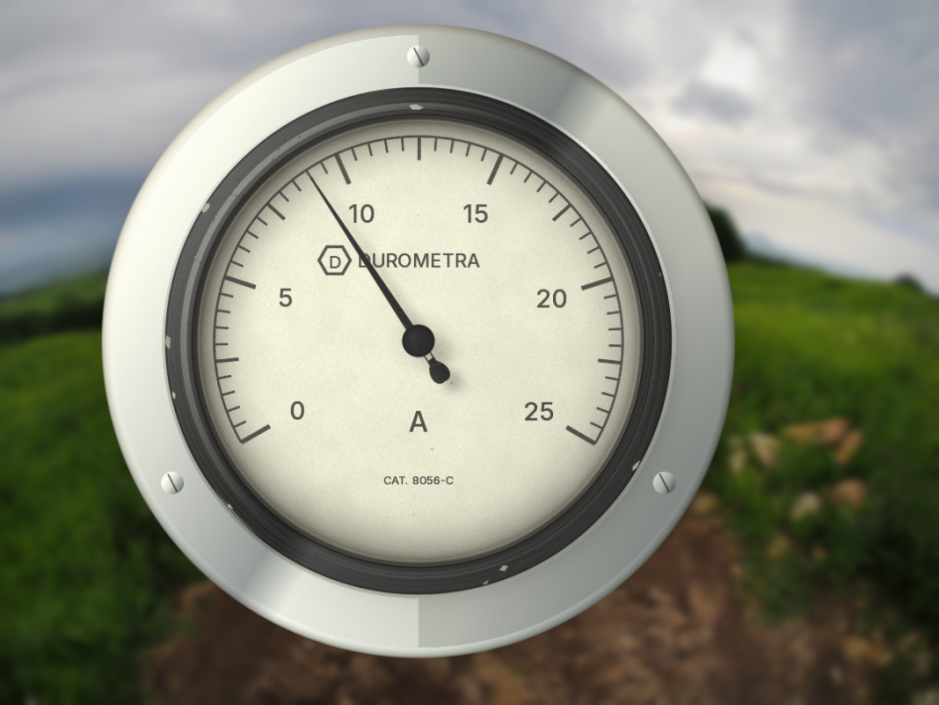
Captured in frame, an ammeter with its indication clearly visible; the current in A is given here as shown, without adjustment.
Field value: 9 A
